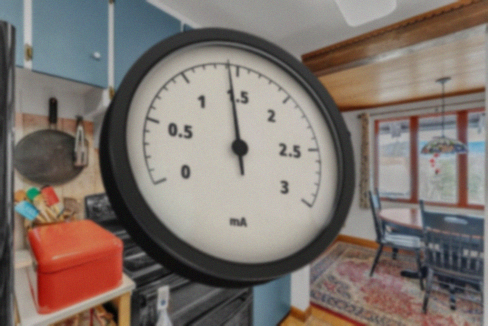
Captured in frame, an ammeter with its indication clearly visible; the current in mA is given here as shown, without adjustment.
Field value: 1.4 mA
